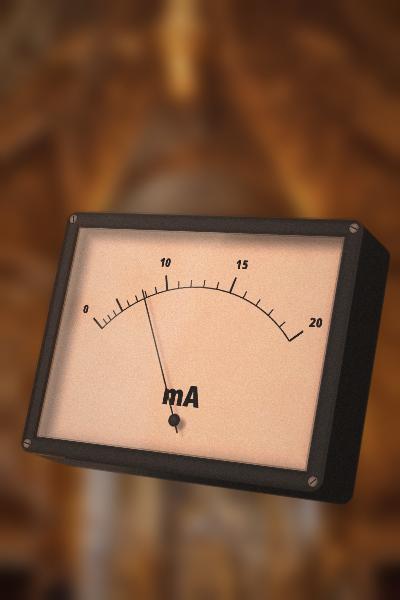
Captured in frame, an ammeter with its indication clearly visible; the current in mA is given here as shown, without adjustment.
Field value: 8 mA
